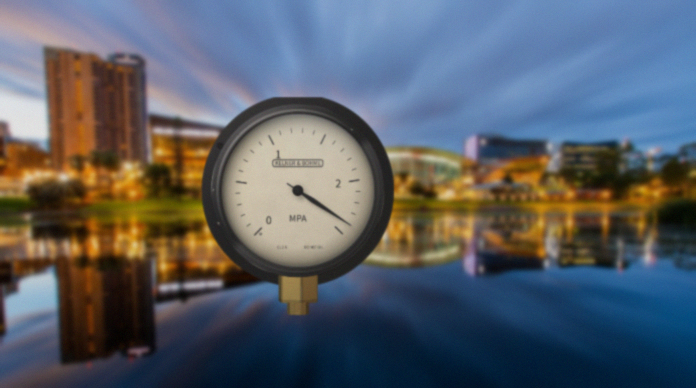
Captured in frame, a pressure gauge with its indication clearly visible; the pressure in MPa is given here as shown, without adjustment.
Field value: 2.4 MPa
